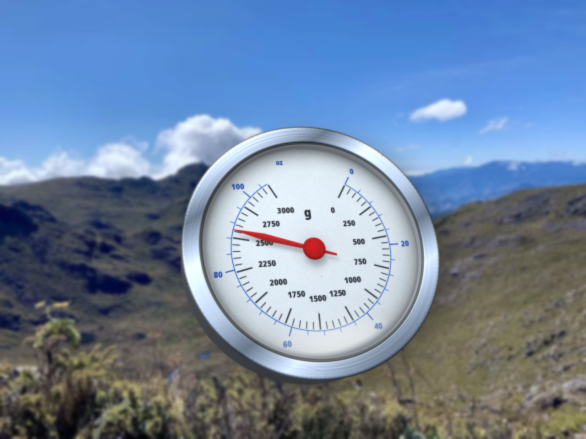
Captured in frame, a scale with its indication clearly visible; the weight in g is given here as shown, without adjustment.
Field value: 2550 g
